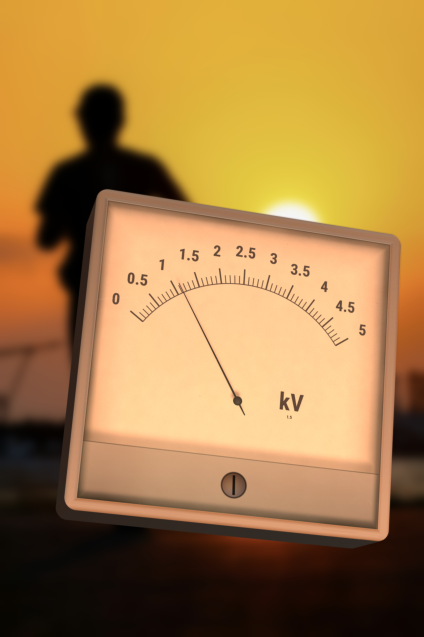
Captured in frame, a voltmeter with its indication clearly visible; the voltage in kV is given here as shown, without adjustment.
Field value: 1.1 kV
